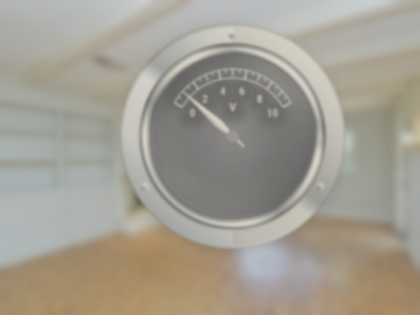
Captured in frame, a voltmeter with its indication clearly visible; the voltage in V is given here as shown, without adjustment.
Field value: 1 V
